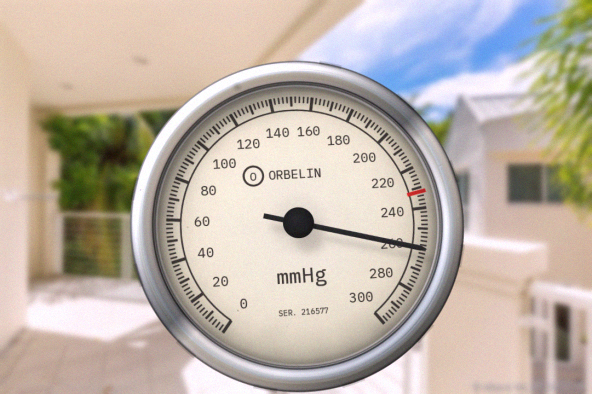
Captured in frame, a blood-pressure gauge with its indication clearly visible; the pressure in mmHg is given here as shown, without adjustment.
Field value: 260 mmHg
